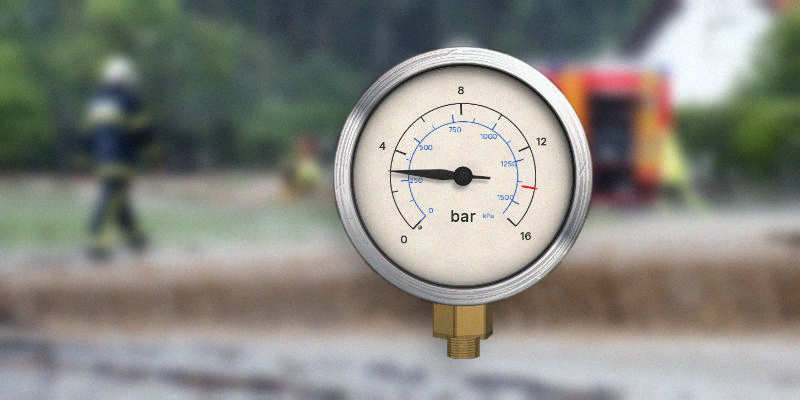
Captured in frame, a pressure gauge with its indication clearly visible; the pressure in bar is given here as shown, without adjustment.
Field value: 3 bar
